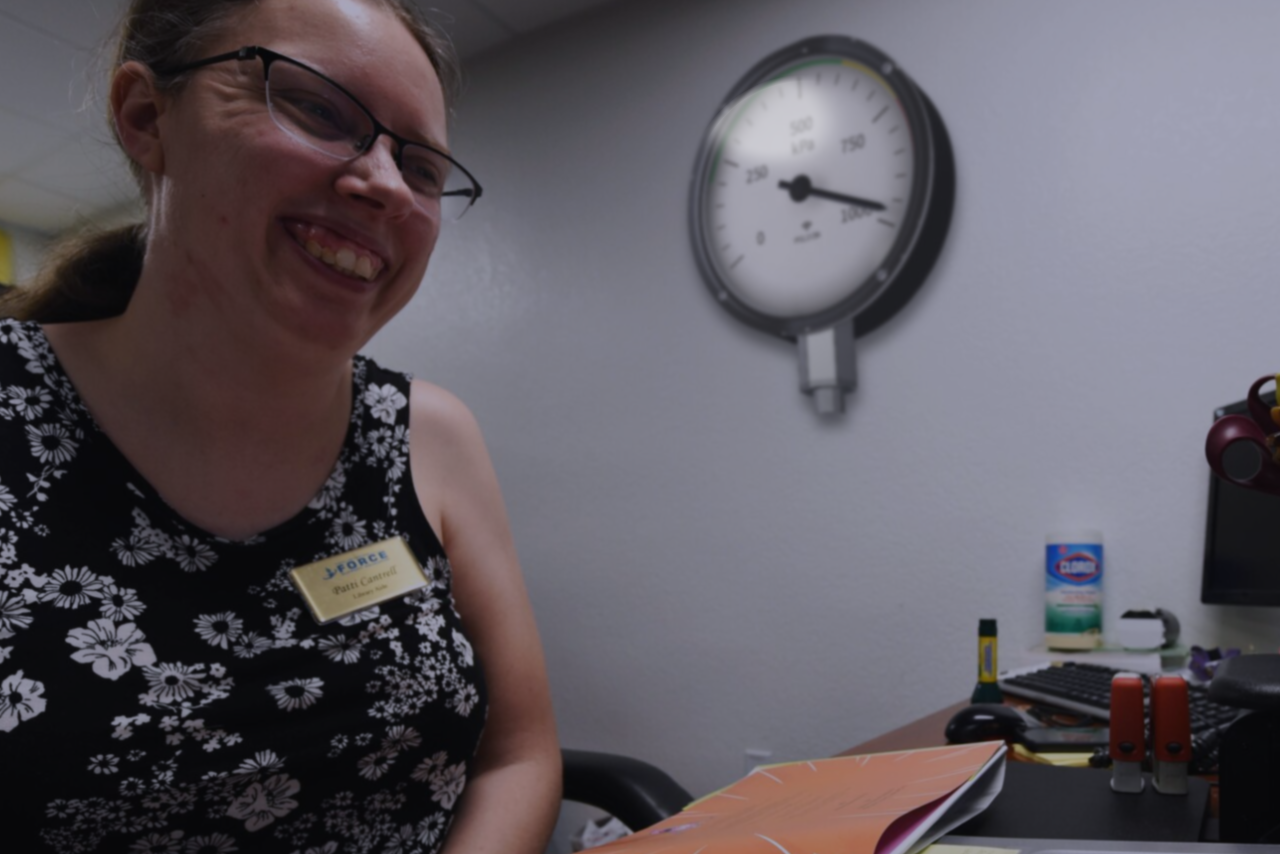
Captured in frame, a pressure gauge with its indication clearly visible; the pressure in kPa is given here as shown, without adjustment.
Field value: 975 kPa
